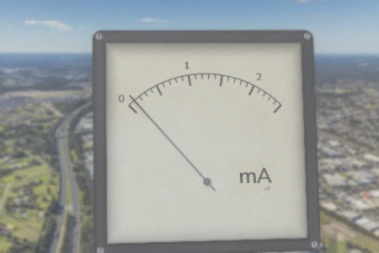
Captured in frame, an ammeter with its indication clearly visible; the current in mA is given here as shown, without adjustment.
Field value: 0.1 mA
